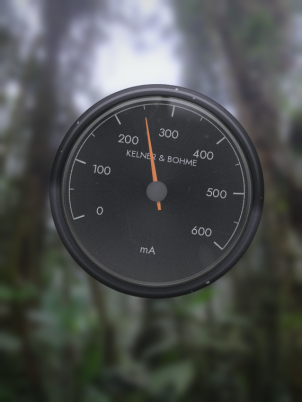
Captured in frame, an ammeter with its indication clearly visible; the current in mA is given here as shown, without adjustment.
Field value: 250 mA
